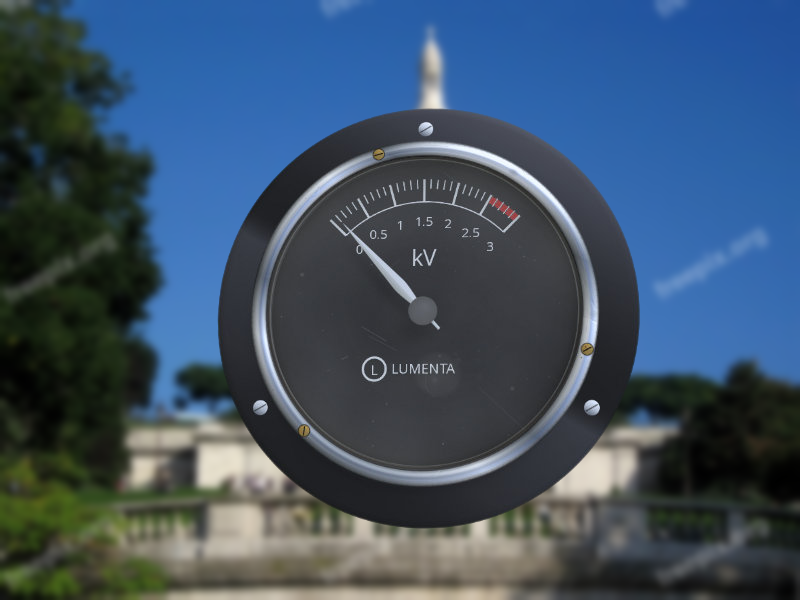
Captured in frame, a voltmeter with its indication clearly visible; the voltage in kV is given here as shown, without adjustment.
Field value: 0.1 kV
